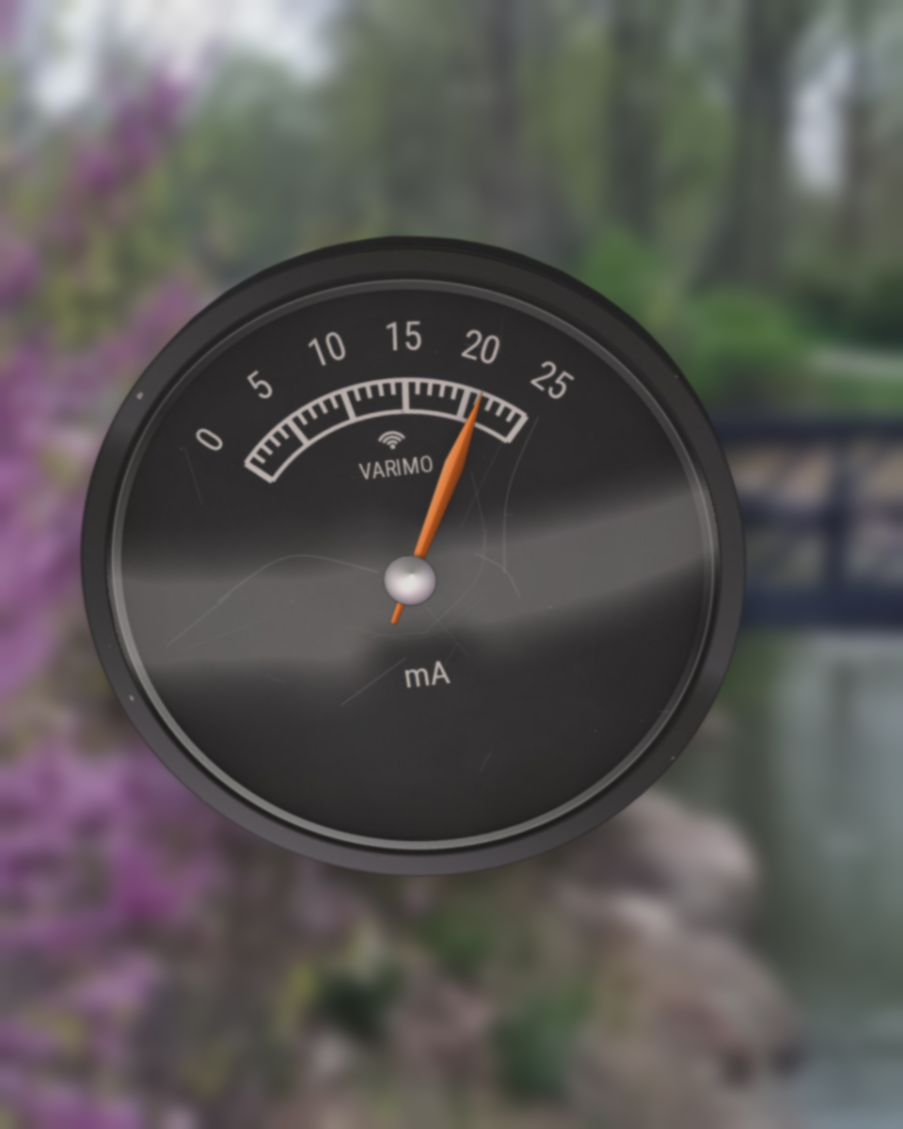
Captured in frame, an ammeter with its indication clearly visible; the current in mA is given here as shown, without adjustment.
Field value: 21 mA
